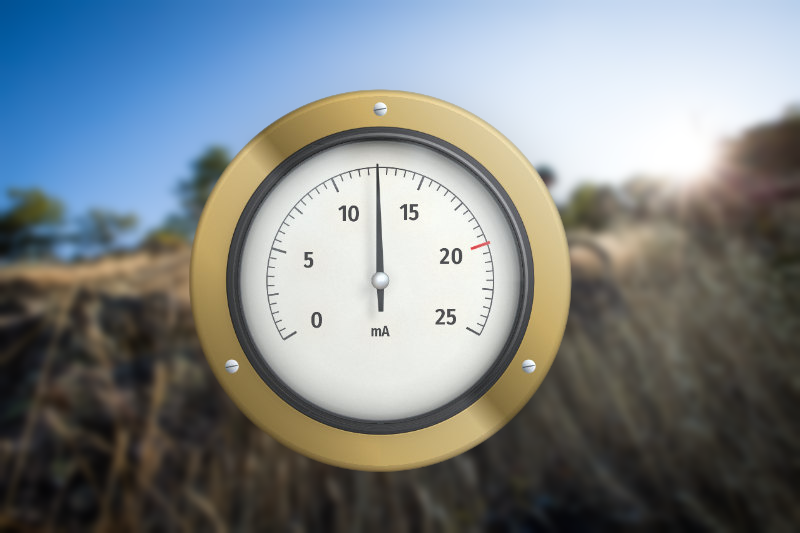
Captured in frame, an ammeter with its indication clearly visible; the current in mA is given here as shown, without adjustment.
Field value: 12.5 mA
